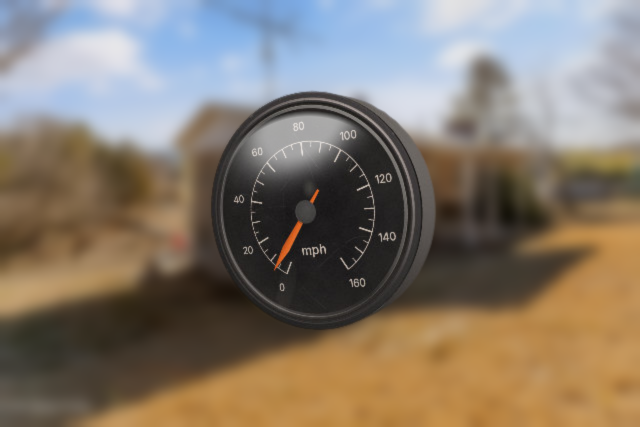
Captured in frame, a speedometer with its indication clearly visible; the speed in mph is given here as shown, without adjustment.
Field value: 5 mph
